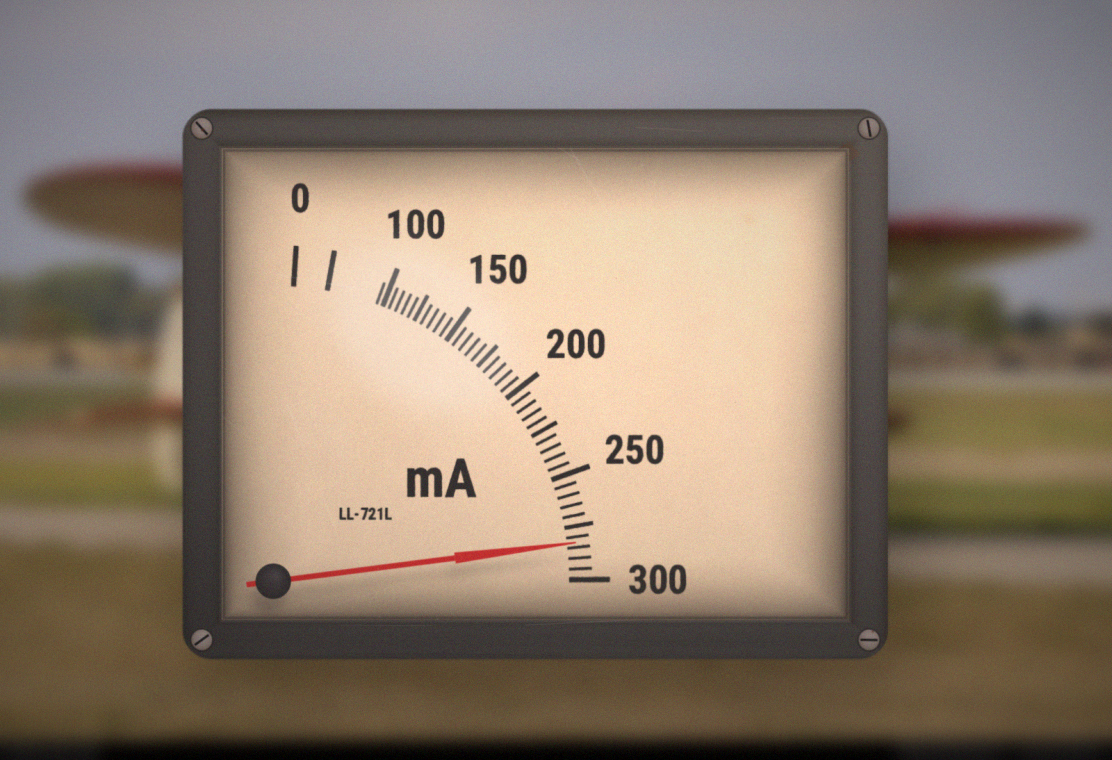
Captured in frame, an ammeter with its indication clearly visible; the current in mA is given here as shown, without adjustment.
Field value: 282.5 mA
